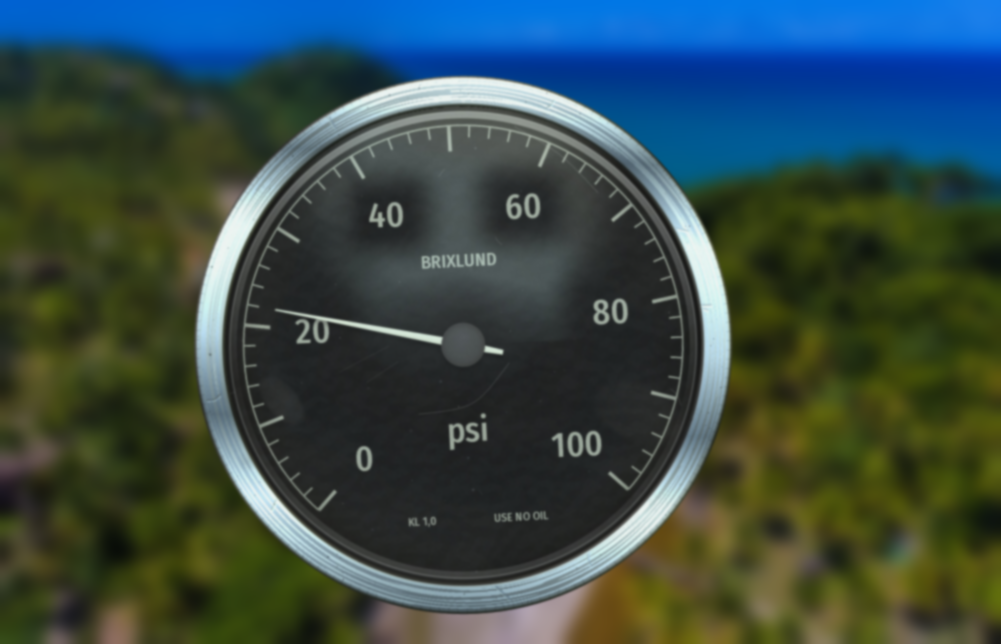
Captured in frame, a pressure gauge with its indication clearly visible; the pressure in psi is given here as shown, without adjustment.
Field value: 22 psi
